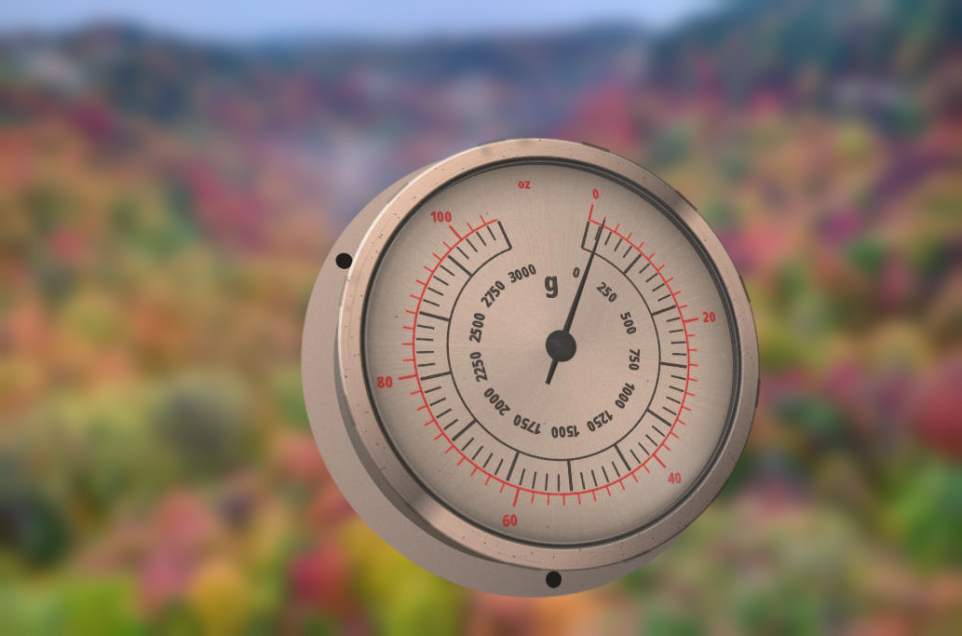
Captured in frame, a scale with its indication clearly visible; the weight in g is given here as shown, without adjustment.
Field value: 50 g
